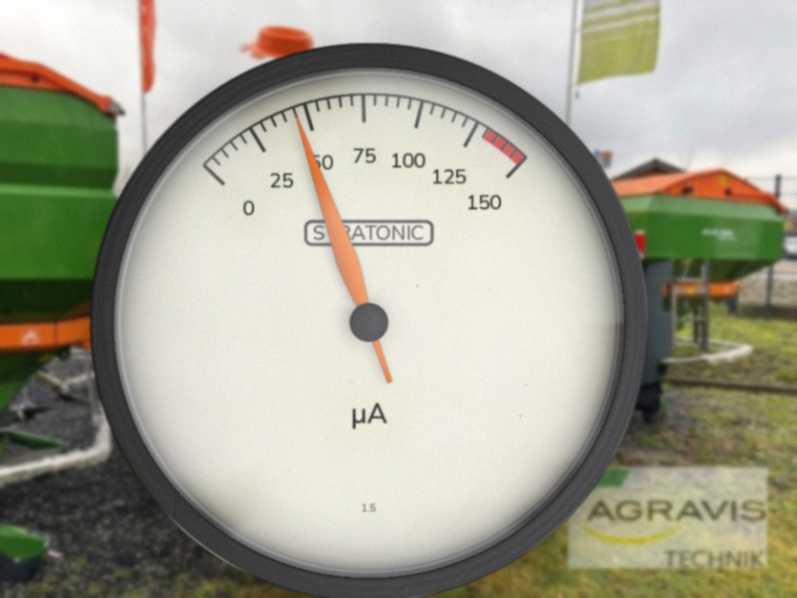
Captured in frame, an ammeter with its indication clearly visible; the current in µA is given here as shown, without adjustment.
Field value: 45 µA
